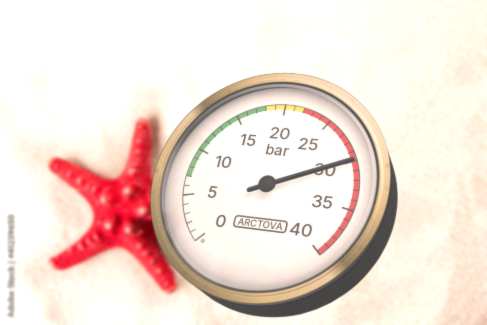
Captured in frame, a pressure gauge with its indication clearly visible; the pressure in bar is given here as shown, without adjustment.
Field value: 30 bar
